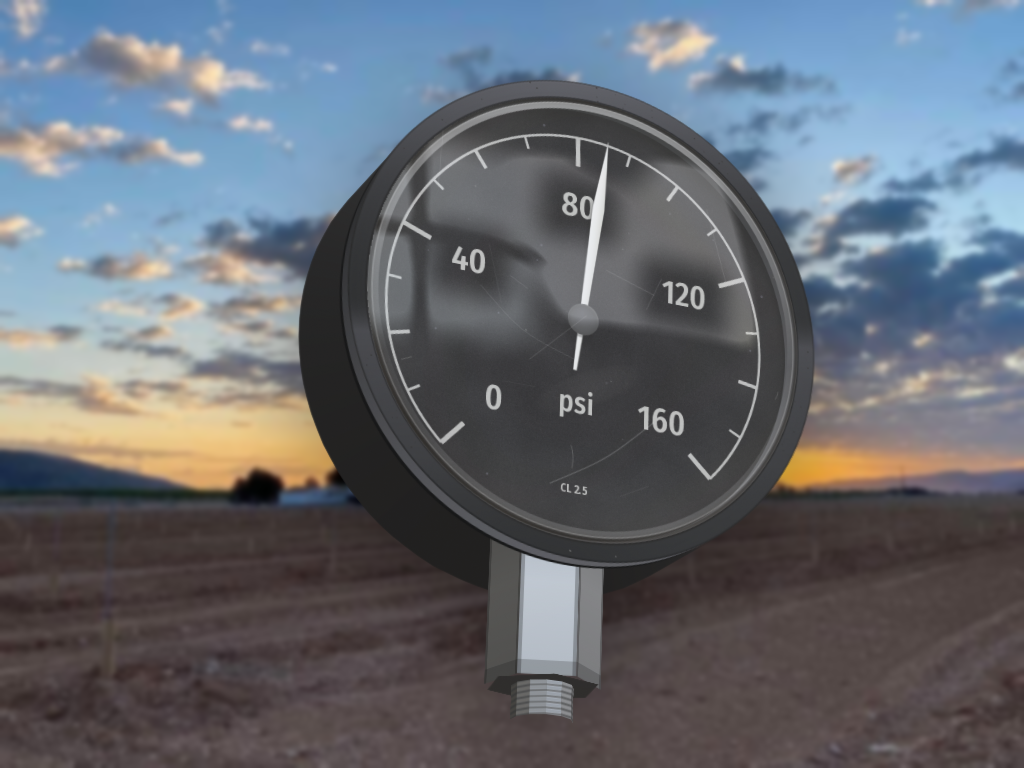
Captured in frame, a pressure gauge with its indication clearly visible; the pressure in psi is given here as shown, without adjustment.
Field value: 85 psi
